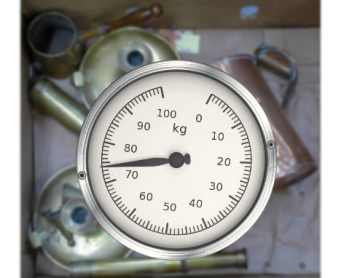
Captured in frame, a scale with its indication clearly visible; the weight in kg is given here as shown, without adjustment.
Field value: 74 kg
